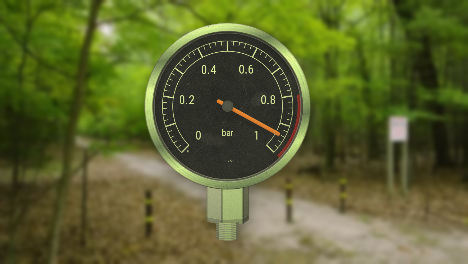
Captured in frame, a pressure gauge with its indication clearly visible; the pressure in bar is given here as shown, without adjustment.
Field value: 0.94 bar
